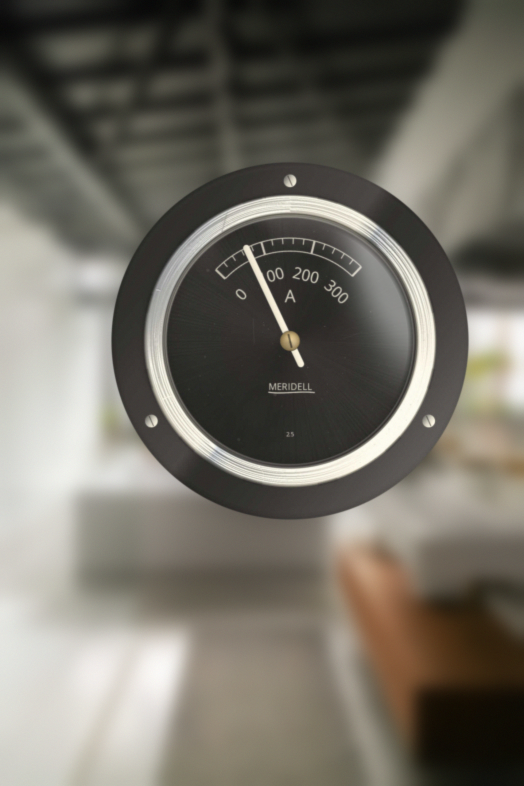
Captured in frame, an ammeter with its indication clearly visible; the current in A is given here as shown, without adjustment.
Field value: 70 A
